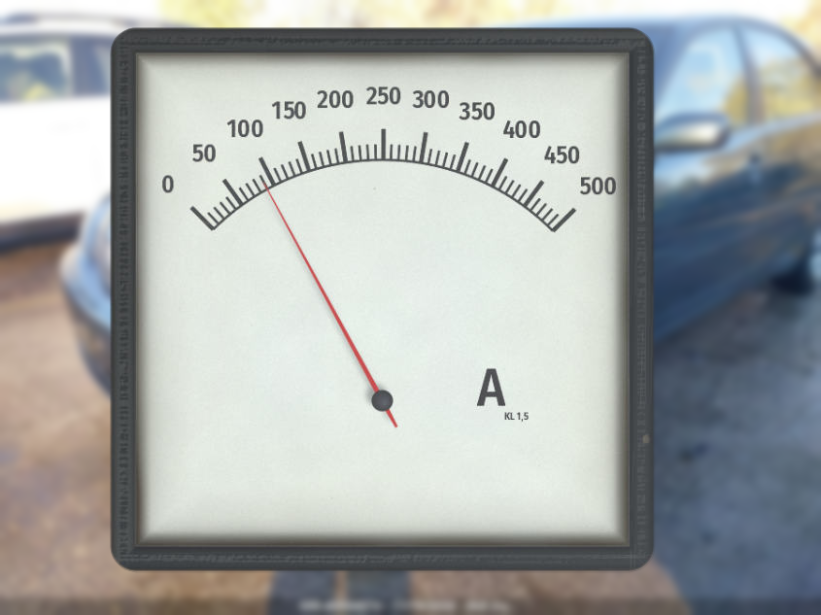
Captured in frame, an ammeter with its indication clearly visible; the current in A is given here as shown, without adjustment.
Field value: 90 A
